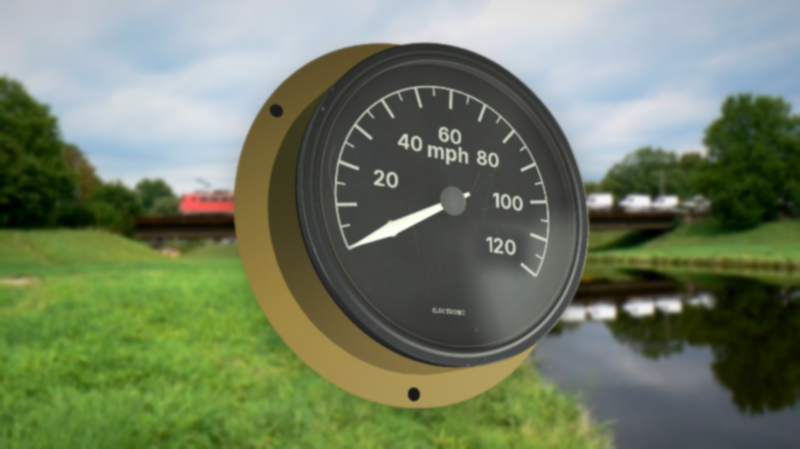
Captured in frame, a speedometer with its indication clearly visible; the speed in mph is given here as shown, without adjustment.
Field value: 0 mph
